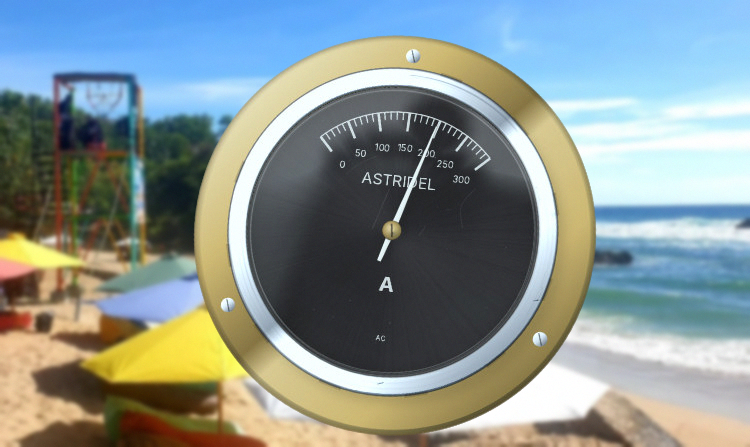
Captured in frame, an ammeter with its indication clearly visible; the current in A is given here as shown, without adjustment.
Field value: 200 A
